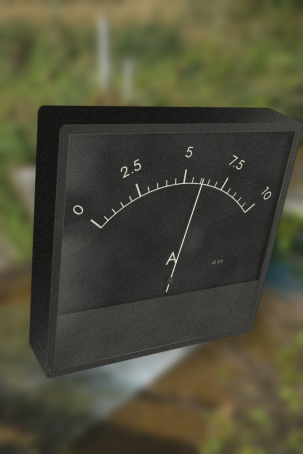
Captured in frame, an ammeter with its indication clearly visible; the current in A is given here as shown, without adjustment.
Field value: 6 A
